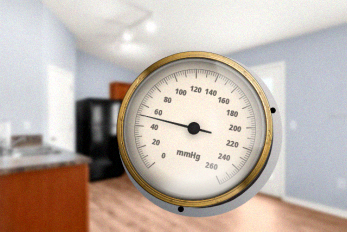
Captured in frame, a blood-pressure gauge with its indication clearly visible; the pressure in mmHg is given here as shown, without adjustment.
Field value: 50 mmHg
